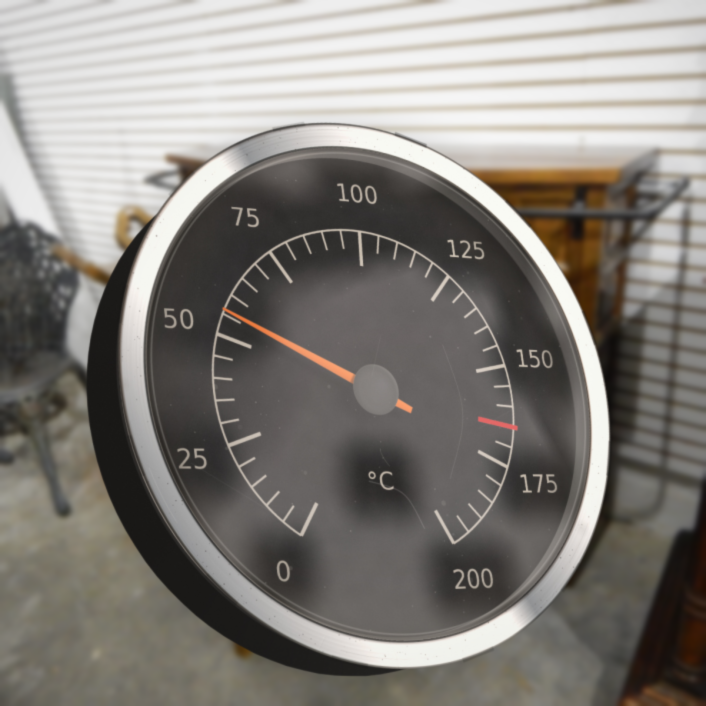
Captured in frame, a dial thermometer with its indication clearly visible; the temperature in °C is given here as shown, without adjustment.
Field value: 55 °C
